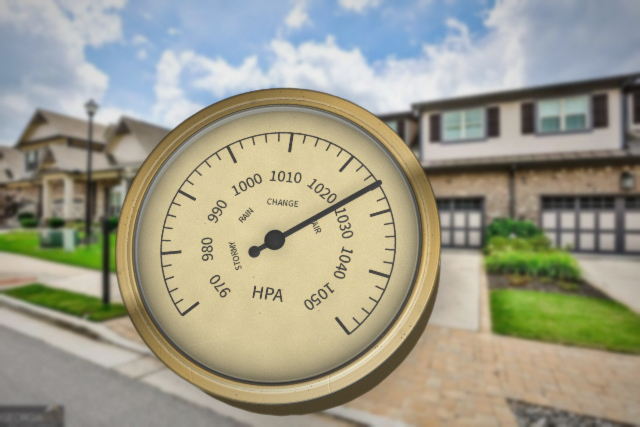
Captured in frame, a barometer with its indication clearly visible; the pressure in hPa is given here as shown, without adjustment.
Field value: 1026 hPa
